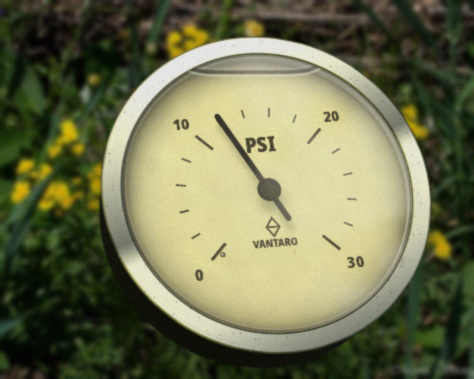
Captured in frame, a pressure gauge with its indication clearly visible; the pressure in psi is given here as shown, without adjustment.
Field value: 12 psi
